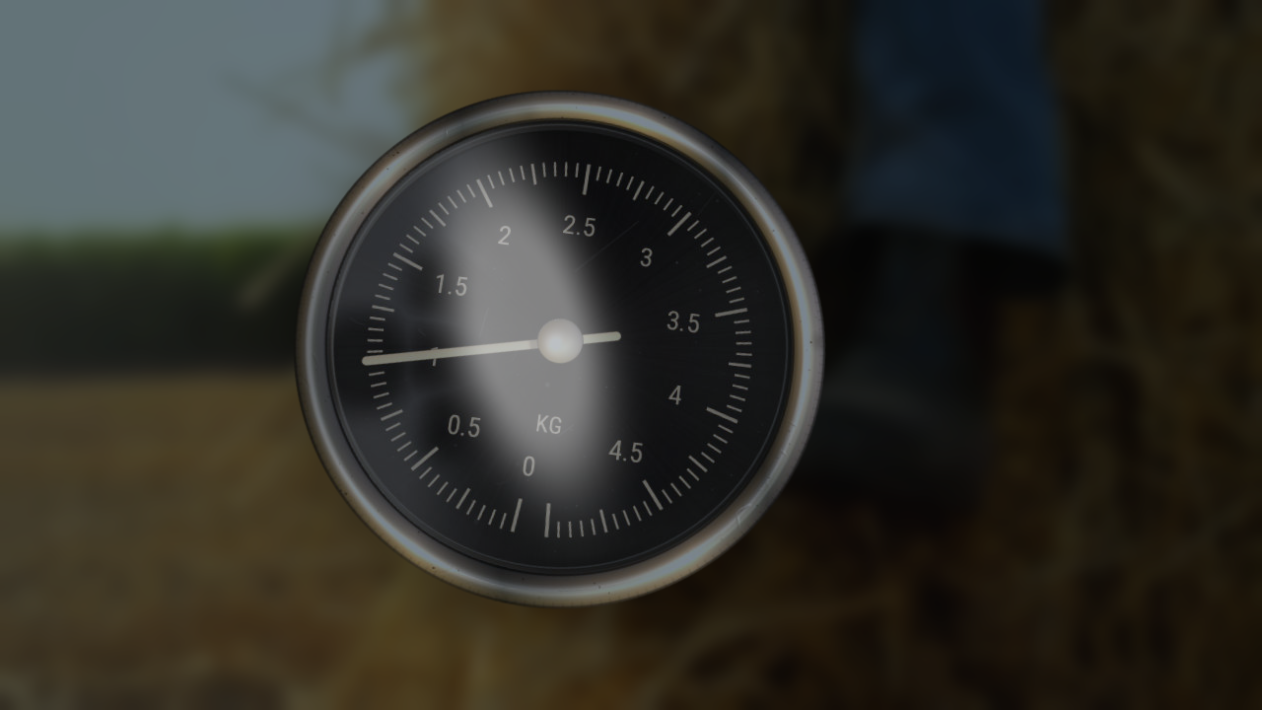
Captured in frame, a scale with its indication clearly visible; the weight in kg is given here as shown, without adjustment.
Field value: 1 kg
